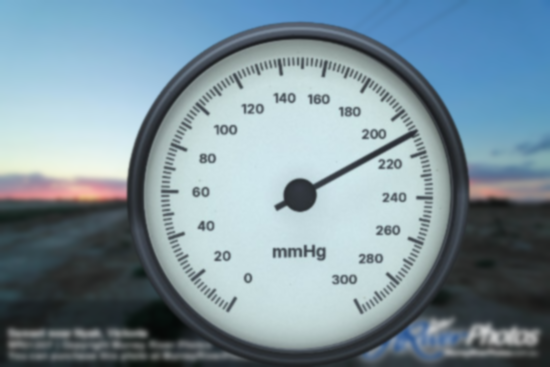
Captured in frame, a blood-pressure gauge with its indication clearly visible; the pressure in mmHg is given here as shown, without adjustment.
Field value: 210 mmHg
